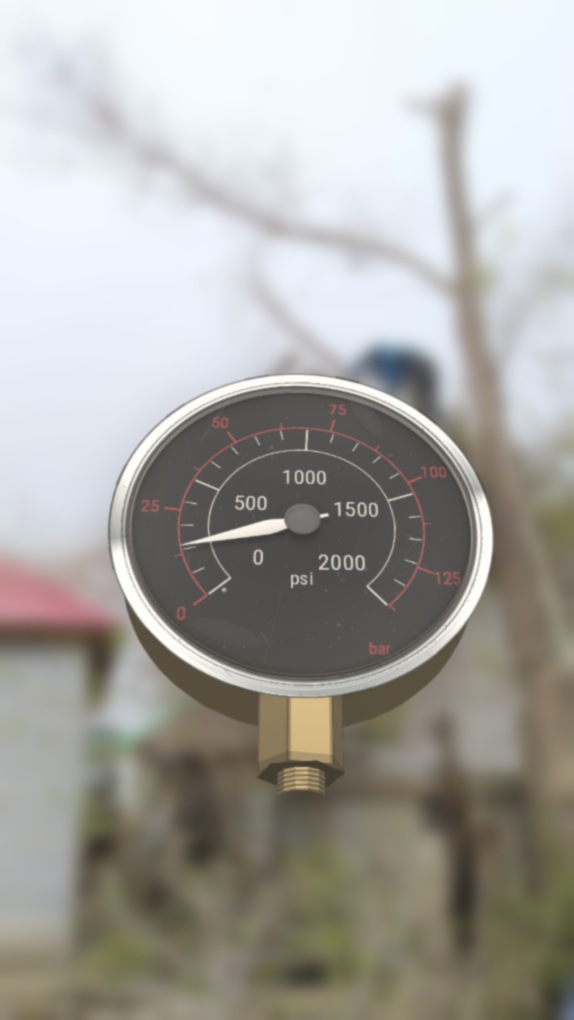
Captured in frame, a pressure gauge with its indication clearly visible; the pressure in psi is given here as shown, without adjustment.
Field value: 200 psi
